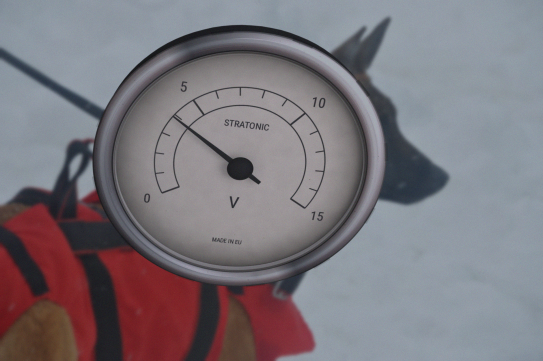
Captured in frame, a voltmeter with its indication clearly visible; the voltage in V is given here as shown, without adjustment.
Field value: 4 V
